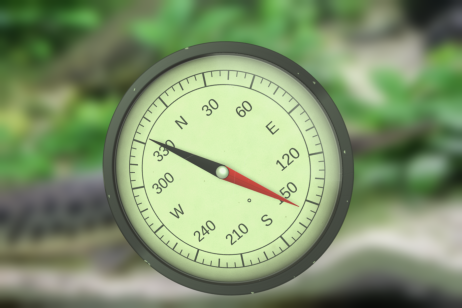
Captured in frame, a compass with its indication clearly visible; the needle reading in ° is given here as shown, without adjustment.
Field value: 155 °
